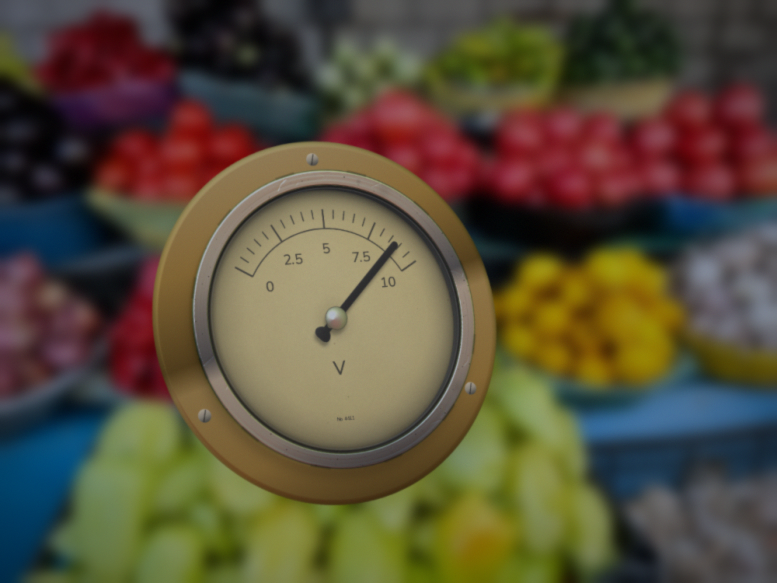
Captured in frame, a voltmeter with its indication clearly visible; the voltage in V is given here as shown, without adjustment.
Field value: 8.75 V
